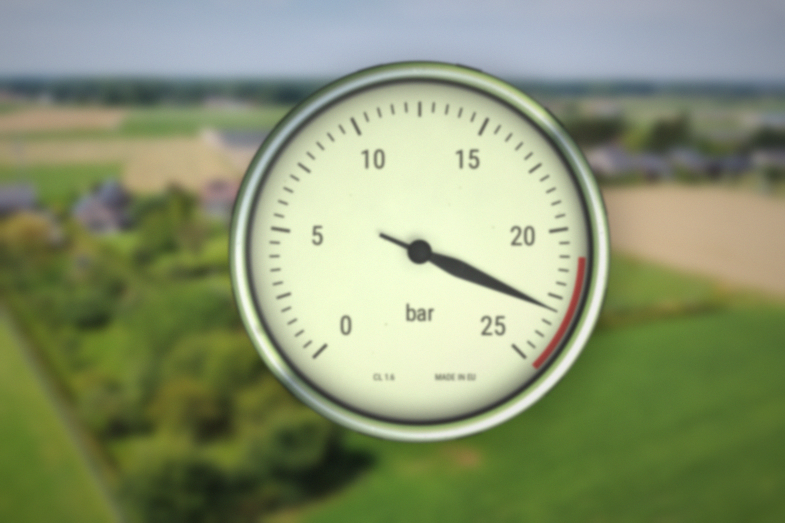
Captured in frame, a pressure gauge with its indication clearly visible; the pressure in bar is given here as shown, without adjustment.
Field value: 23 bar
